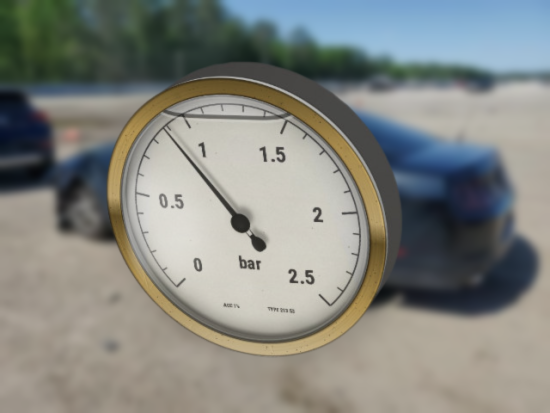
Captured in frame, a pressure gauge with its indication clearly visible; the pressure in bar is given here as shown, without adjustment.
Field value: 0.9 bar
